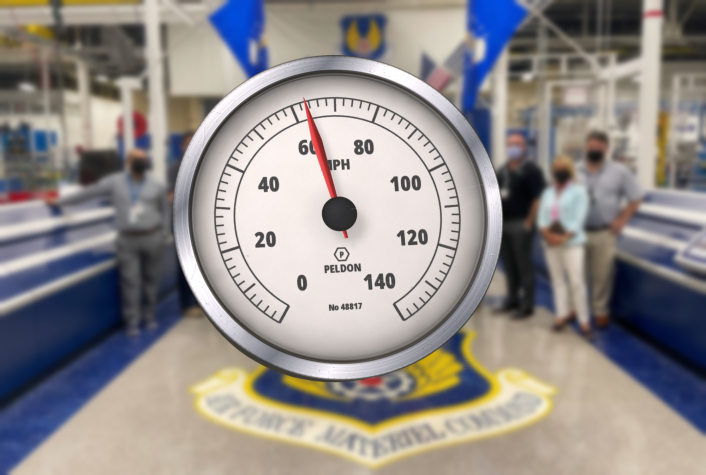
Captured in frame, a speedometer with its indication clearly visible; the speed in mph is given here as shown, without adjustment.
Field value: 63 mph
